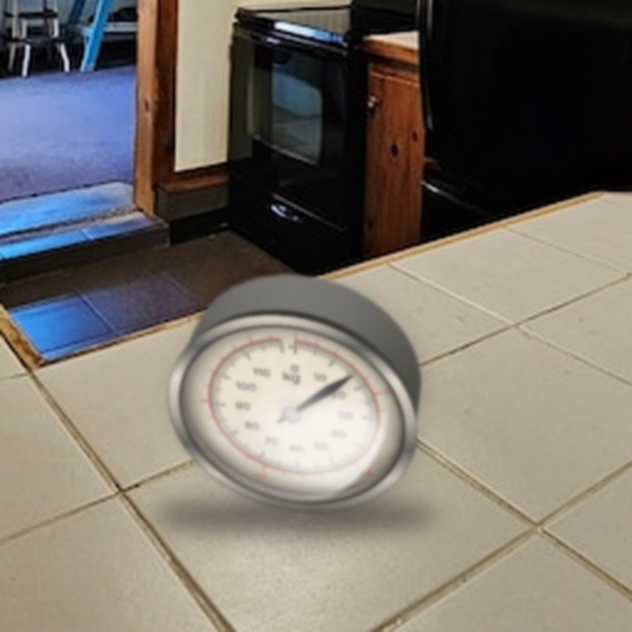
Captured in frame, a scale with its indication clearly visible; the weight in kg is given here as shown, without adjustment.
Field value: 15 kg
